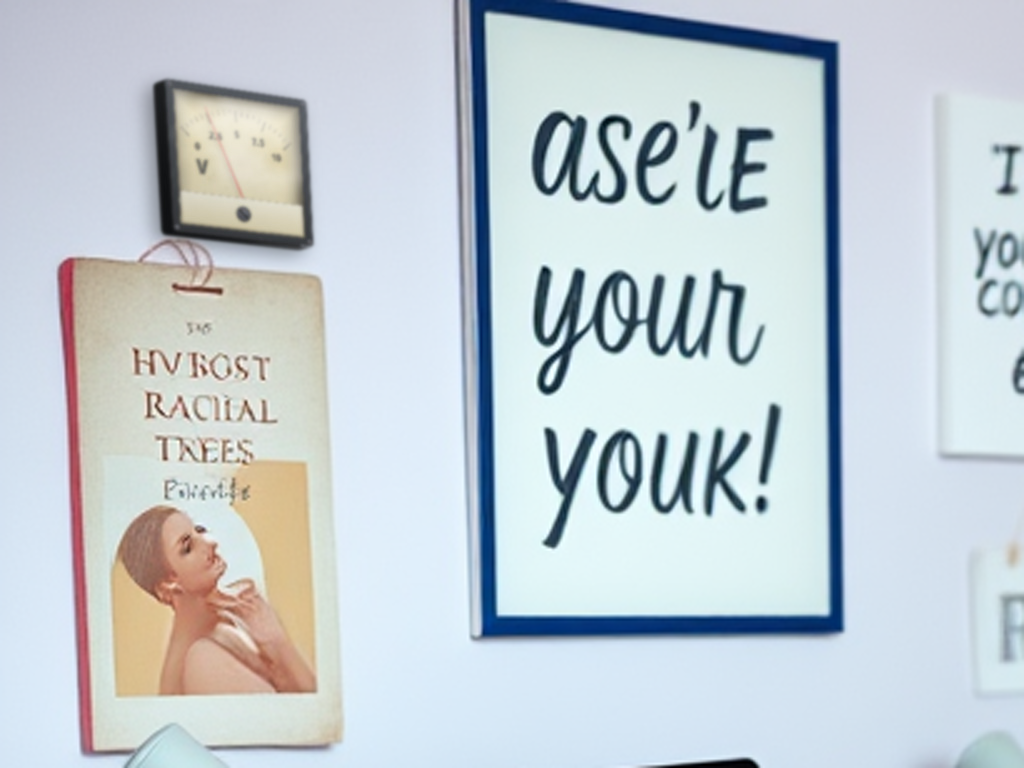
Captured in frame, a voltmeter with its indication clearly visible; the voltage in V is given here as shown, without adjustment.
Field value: 2.5 V
